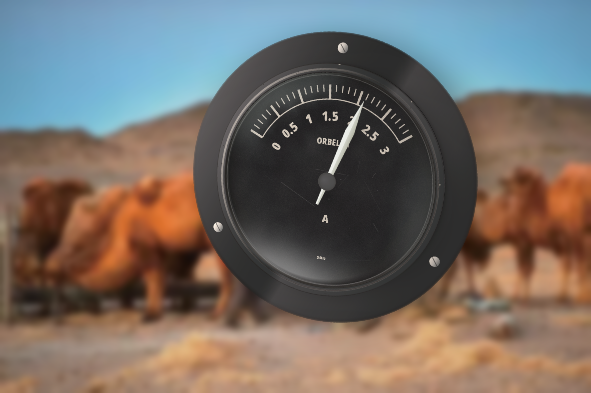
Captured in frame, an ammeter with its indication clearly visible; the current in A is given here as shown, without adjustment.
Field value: 2.1 A
